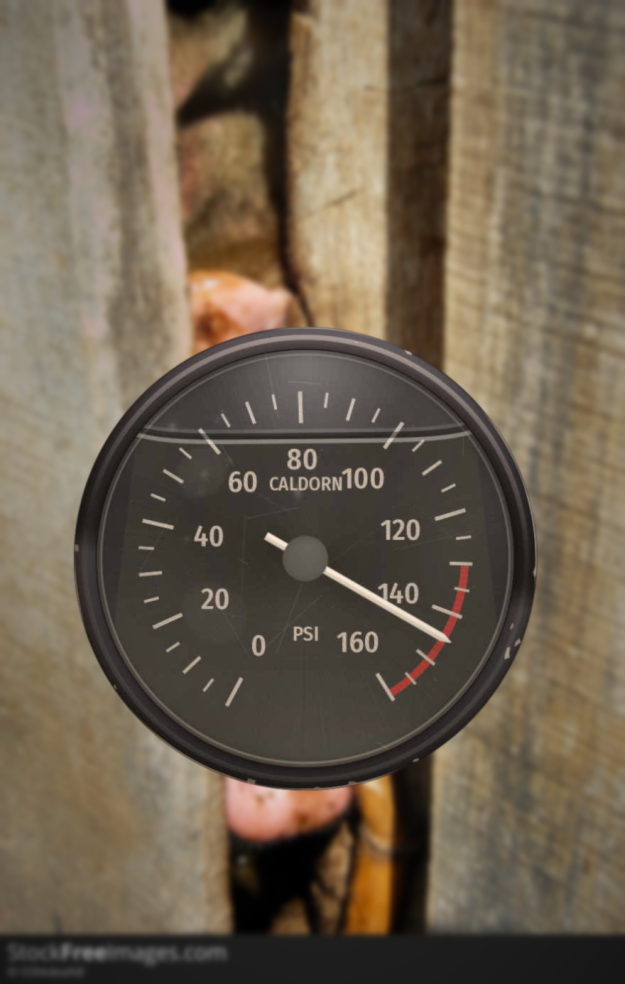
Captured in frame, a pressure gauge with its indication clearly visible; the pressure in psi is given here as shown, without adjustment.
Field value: 145 psi
